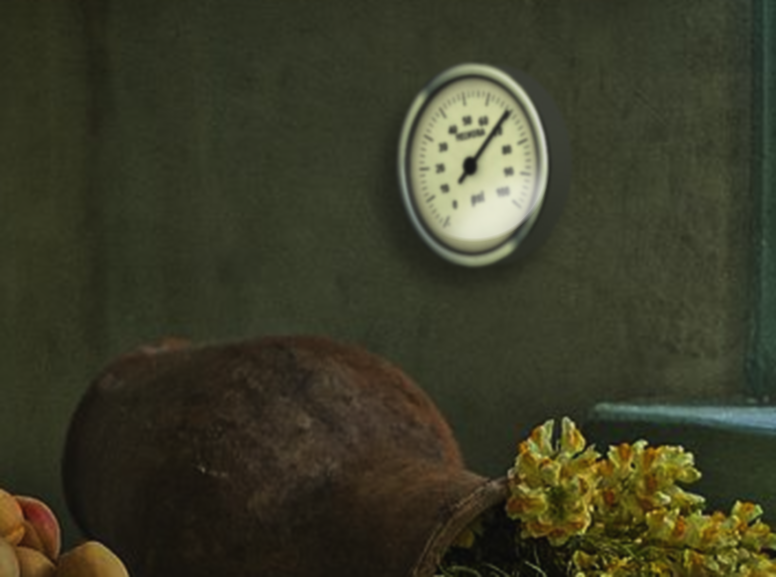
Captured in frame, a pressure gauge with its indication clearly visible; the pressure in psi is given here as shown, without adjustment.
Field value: 70 psi
